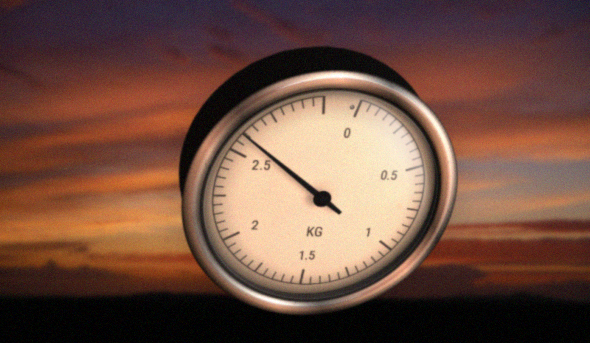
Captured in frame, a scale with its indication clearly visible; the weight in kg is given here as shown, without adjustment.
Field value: 2.6 kg
